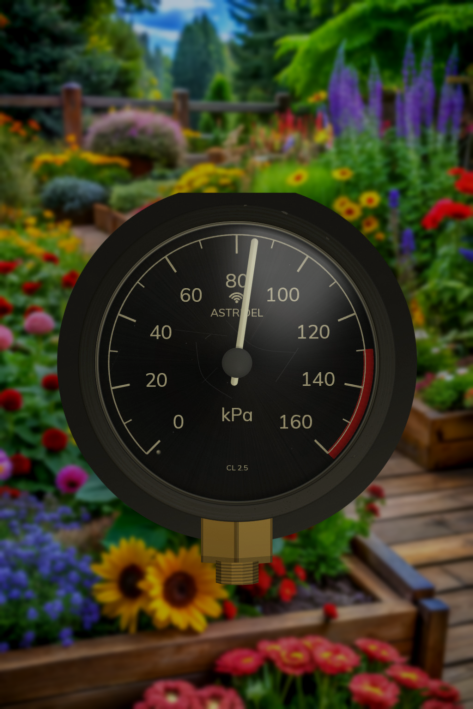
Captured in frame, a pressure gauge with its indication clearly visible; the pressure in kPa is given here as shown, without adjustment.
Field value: 85 kPa
